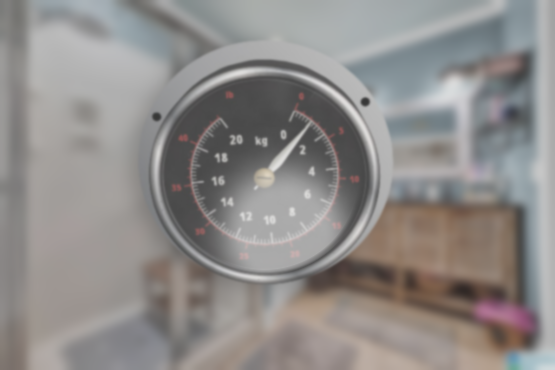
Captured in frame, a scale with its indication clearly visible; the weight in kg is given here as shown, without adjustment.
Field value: 1 kg
